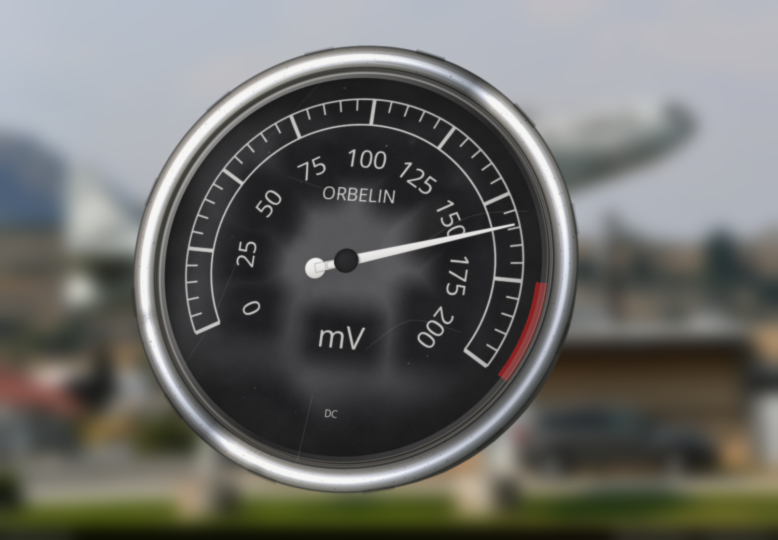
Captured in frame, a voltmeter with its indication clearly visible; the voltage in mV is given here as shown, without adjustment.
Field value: 160 mV
